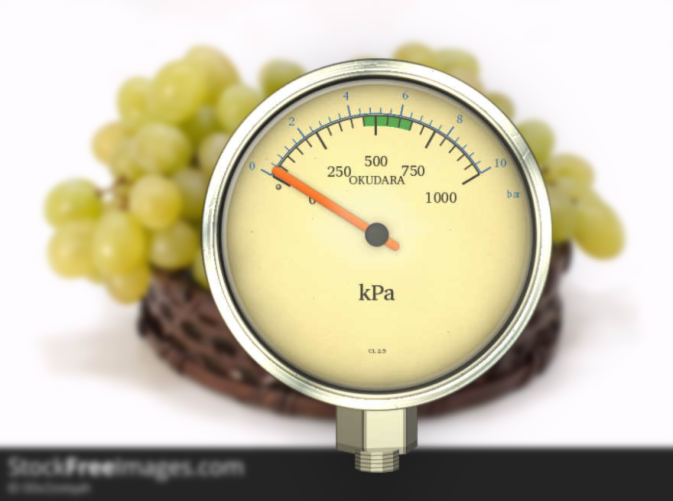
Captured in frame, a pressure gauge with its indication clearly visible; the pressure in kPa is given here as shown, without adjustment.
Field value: 25 kPa
